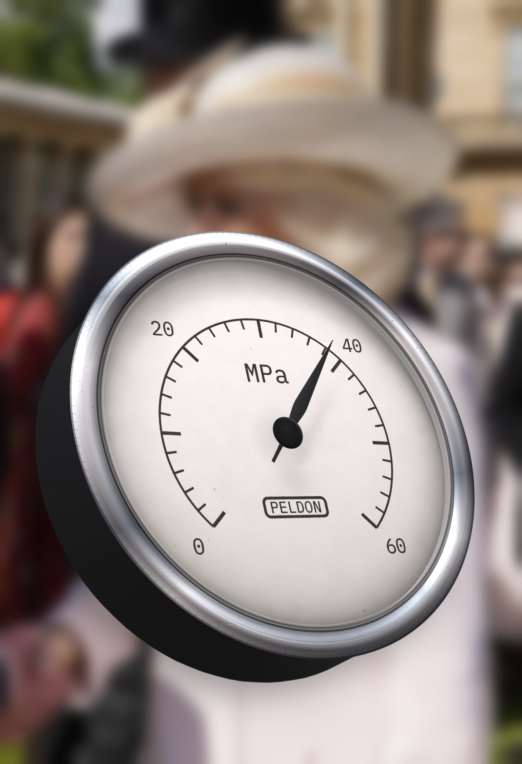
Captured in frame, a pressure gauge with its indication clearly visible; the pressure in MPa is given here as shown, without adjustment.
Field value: 38 MPa
